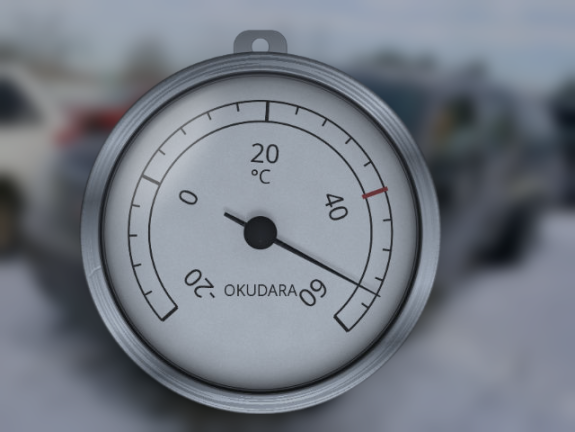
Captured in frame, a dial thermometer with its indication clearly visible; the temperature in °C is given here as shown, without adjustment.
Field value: 54 °C
